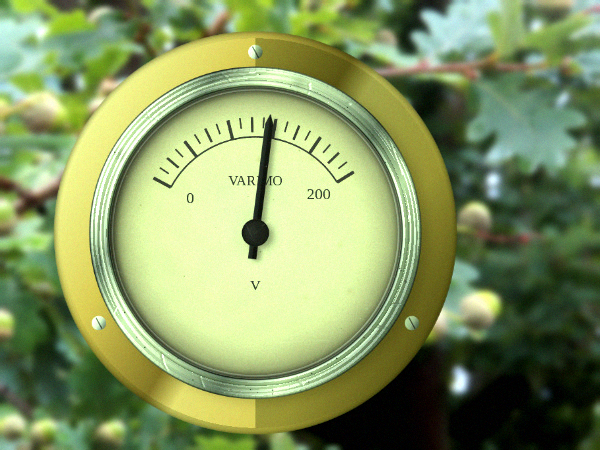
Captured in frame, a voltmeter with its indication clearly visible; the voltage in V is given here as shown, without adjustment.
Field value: 115 V
